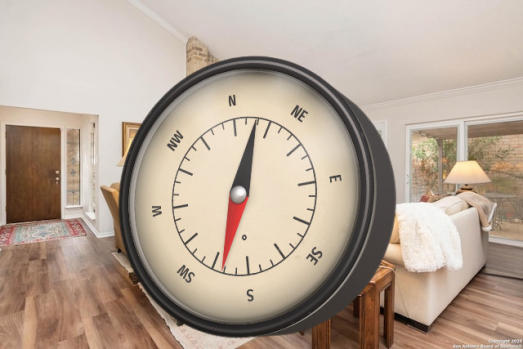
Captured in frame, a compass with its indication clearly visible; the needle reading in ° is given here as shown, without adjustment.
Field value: 200 °
